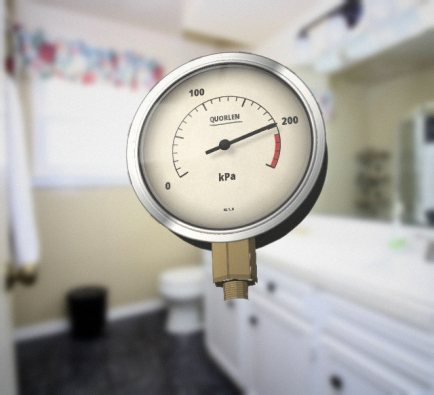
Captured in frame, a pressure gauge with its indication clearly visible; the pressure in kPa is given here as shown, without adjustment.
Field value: 200 kPa
